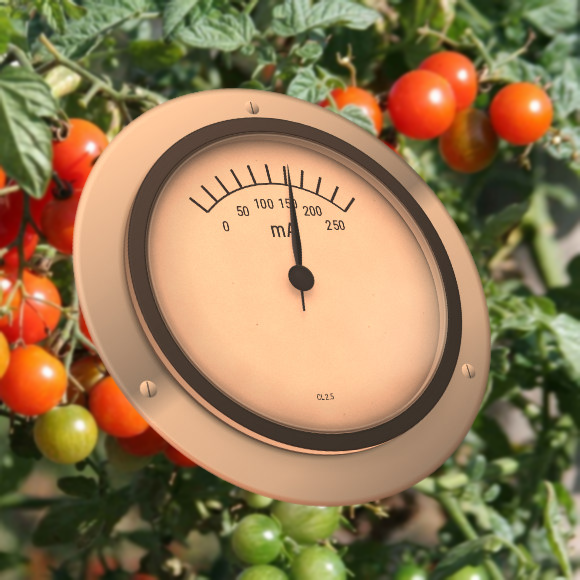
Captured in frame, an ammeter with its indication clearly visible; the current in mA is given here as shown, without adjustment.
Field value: 150 mA
